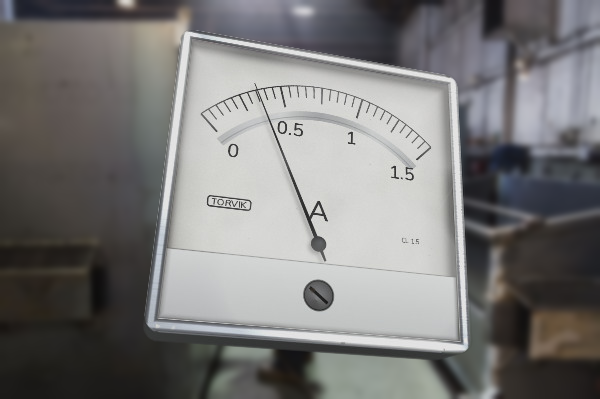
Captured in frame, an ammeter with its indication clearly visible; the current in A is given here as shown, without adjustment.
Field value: 0.35 A
